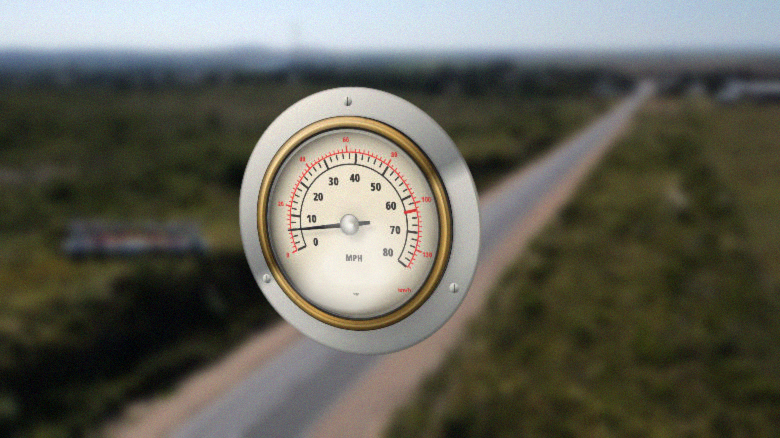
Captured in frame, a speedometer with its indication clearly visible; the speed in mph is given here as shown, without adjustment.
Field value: 6 mph
